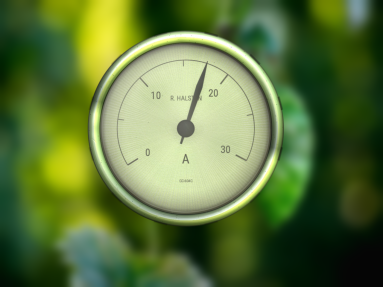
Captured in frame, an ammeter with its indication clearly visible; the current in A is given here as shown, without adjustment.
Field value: 17.5 A
